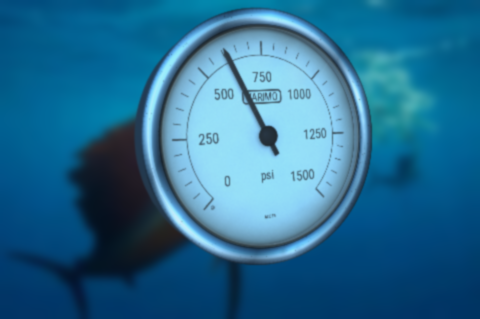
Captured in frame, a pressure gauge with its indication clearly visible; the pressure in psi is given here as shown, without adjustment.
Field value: 600 psi
